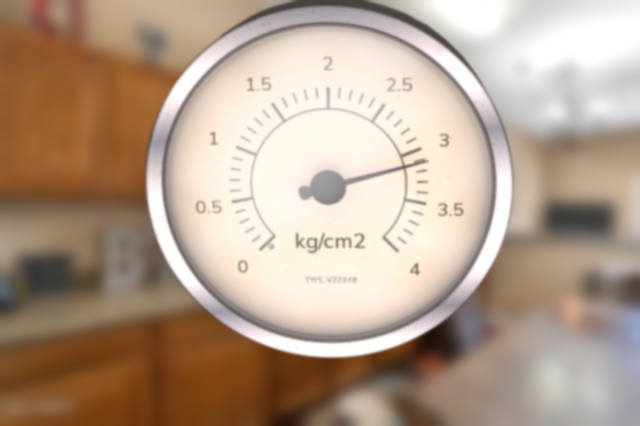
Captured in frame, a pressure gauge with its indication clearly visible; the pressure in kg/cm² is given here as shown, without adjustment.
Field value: 3.1 kg/cm²
